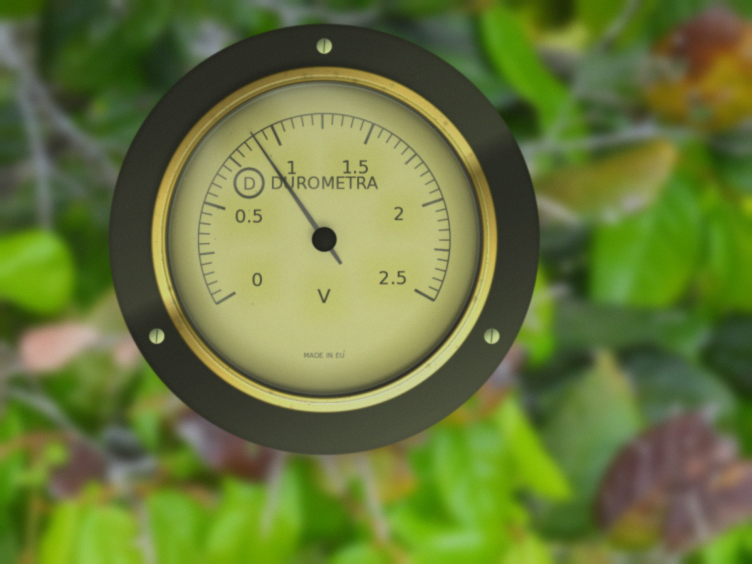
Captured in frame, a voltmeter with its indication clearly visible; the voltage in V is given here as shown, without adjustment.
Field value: 0.9 V
